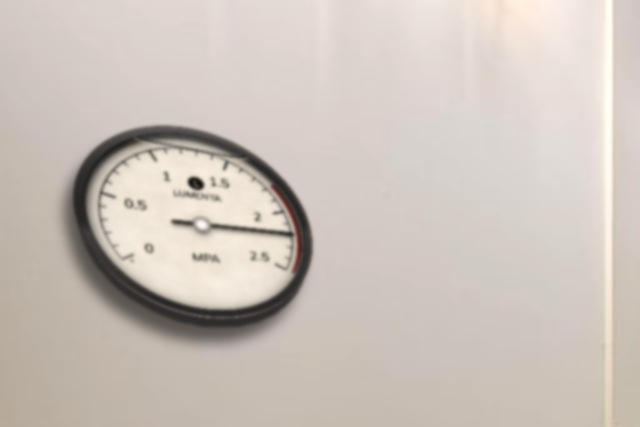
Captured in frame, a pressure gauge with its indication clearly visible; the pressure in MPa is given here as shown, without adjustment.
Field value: 2.2 MPa
